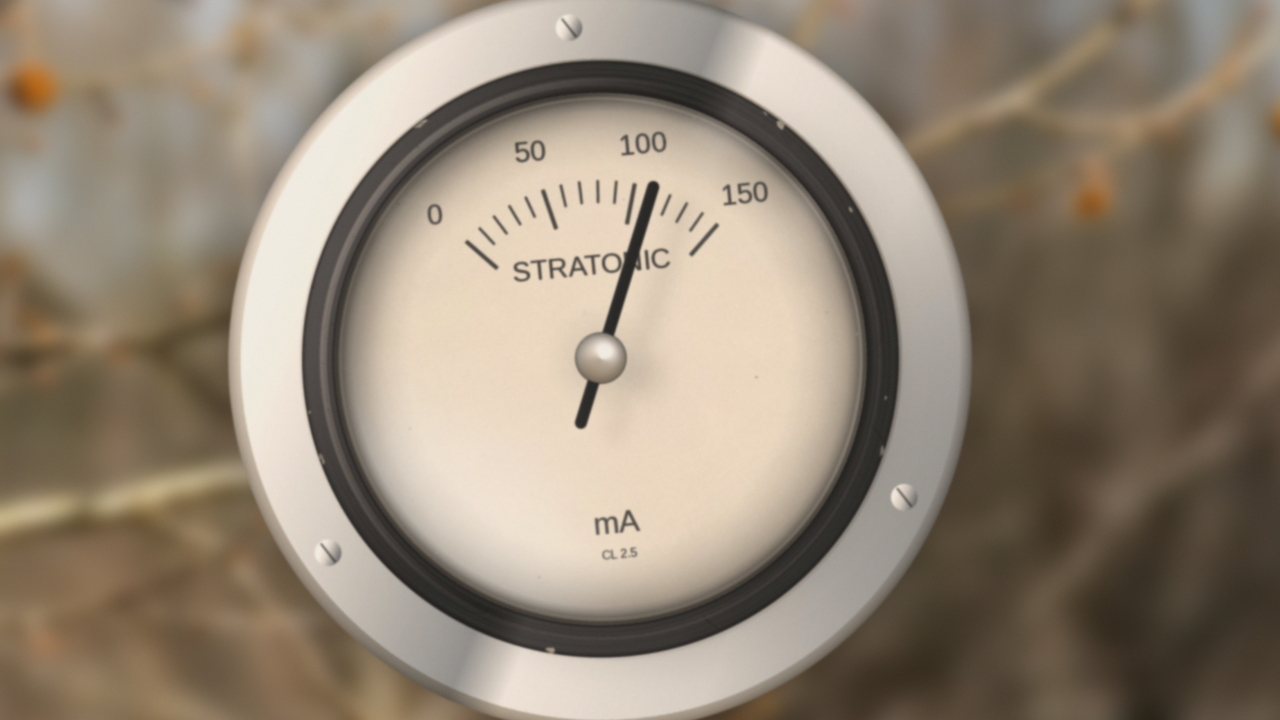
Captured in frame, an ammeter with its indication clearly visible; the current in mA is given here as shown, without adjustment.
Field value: 110 mA
